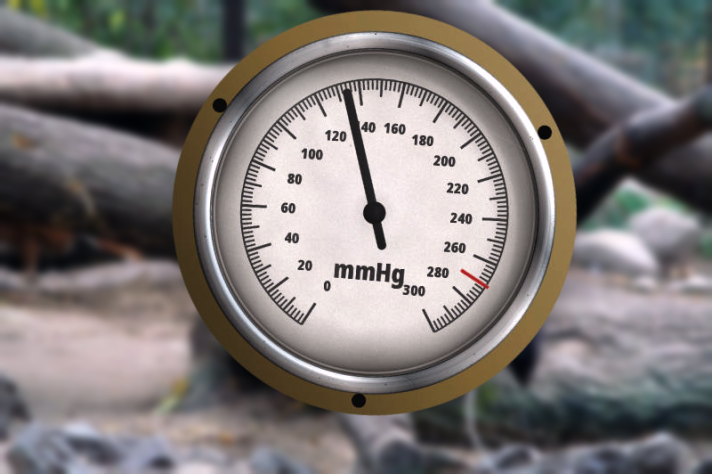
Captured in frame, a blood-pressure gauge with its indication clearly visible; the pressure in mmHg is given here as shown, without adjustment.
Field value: 134 mmHg
